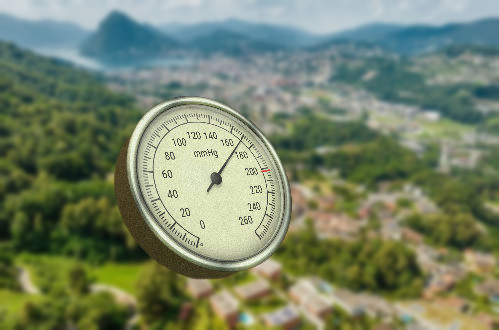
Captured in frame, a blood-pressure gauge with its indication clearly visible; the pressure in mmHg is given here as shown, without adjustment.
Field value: 170 mmHg
